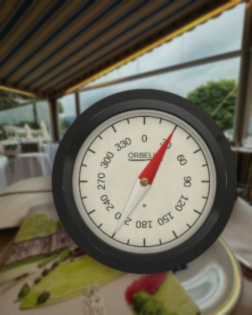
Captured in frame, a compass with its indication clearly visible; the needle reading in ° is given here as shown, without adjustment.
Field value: 30 °
